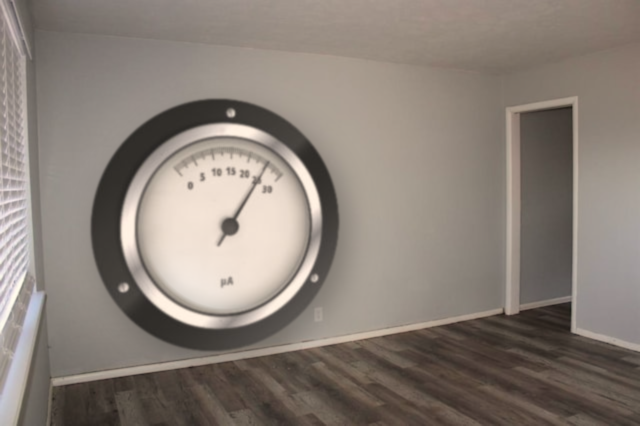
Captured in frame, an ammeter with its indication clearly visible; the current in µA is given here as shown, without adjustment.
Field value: 25 µA
